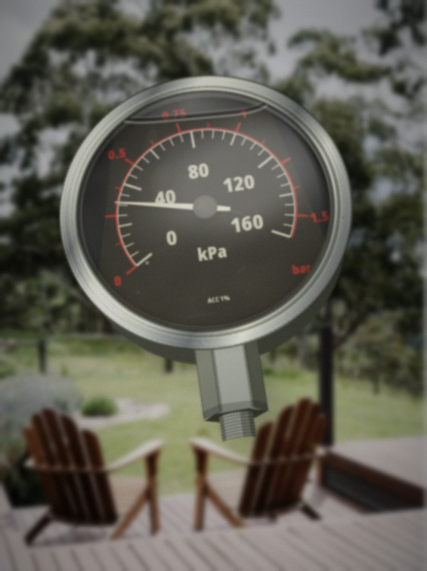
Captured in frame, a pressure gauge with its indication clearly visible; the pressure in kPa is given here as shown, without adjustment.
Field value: 30 kPa
